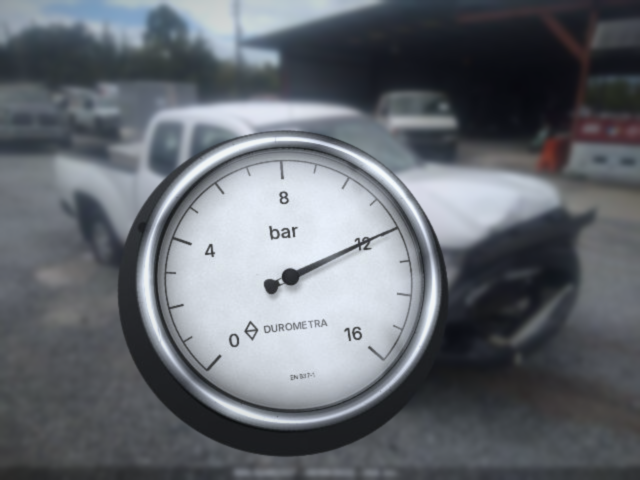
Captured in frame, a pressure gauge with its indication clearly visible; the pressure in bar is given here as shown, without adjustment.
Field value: 12 bar
